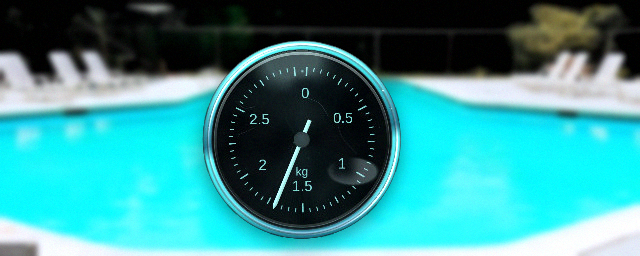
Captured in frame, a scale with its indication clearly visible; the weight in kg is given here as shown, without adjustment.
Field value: 1.7 kg
